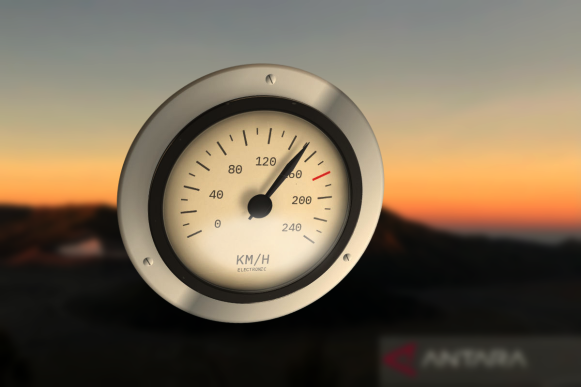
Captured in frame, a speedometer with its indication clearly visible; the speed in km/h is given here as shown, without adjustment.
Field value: 150 km/h
